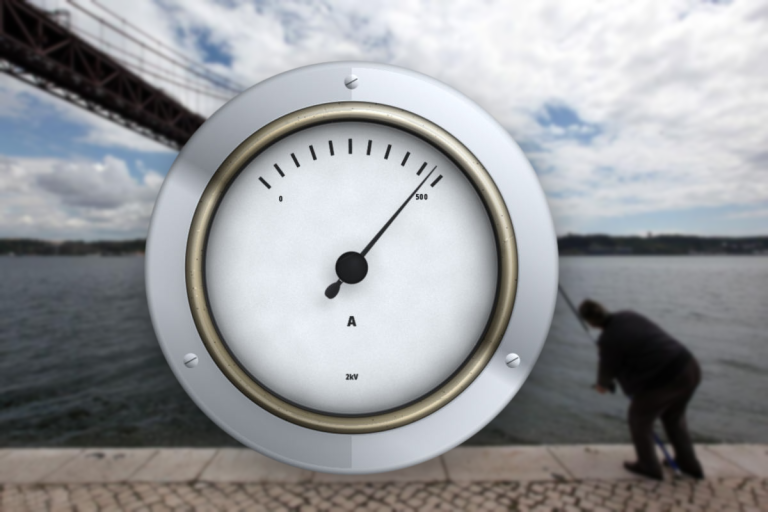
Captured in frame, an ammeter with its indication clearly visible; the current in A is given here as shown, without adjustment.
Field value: 475 A
